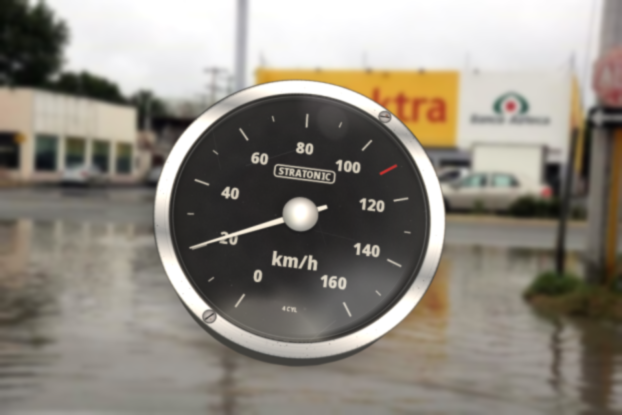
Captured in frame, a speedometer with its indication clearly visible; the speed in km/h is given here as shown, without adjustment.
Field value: 20 km/h
